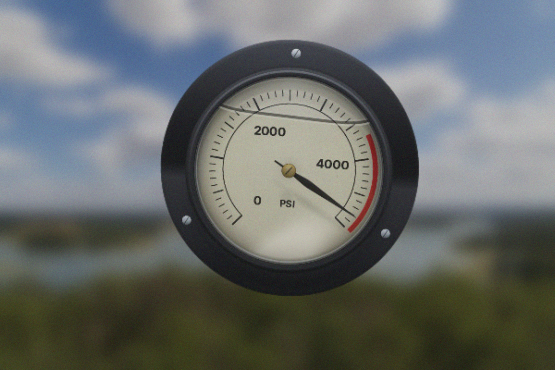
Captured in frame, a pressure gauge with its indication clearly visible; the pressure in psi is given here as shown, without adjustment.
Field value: 4800 psi
